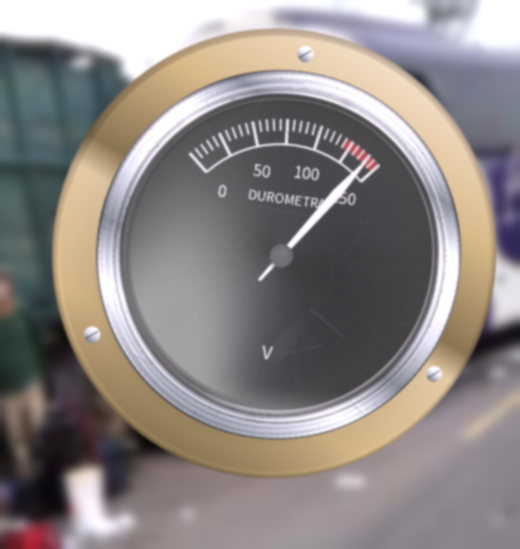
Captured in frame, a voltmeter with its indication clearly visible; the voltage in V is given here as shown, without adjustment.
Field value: 140 V
